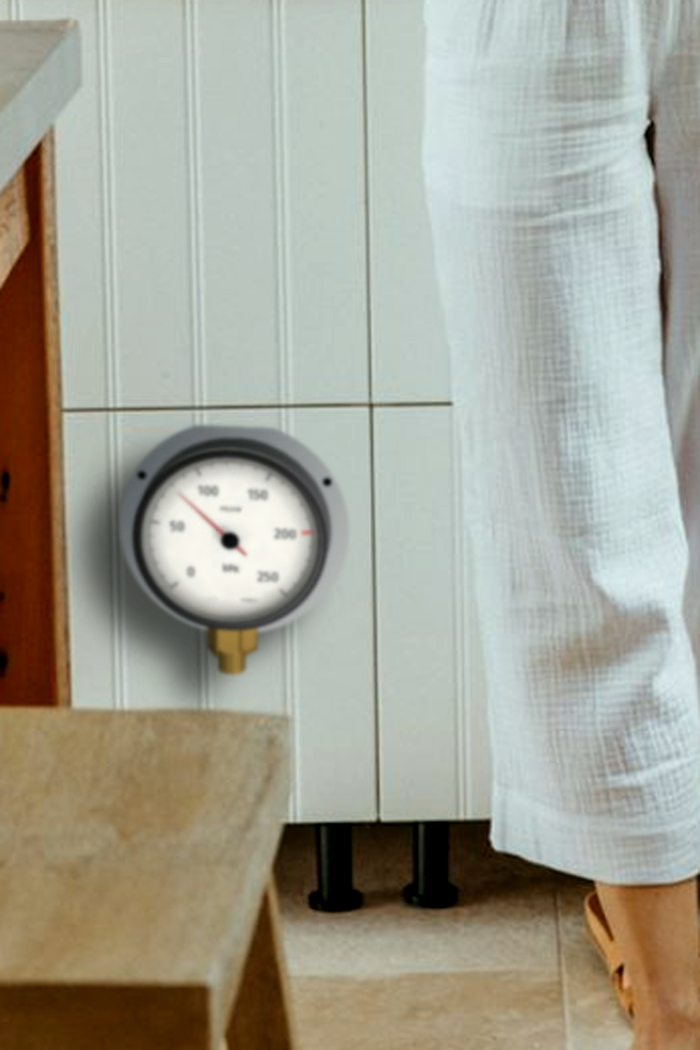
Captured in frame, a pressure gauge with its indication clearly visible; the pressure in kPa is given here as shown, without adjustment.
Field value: 80 kPa
